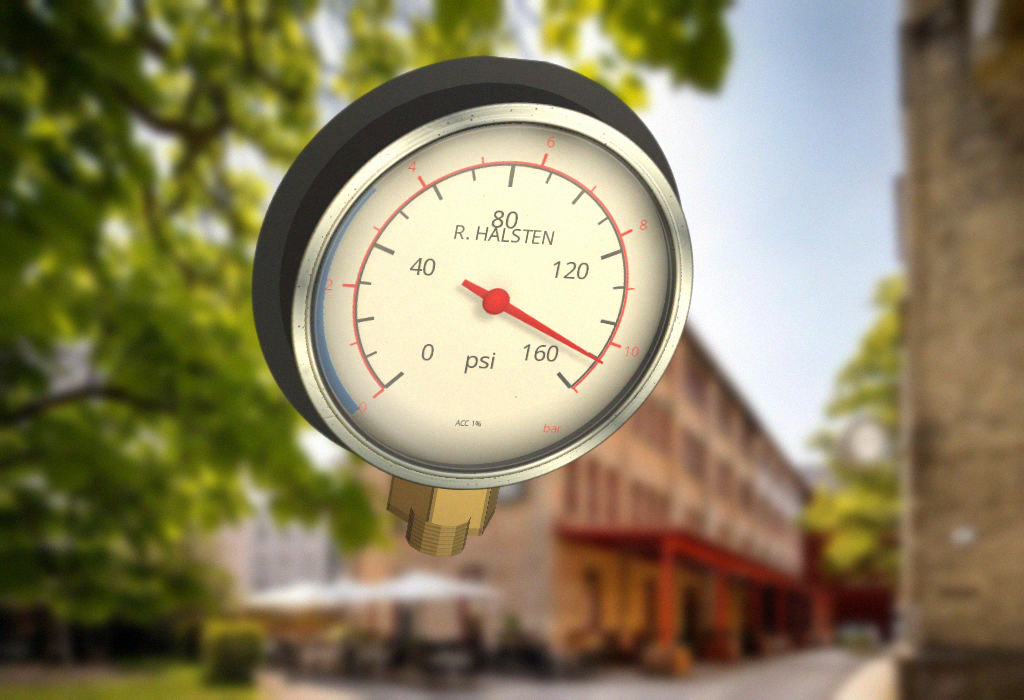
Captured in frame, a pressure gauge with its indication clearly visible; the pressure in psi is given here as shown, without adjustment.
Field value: 150 psi
